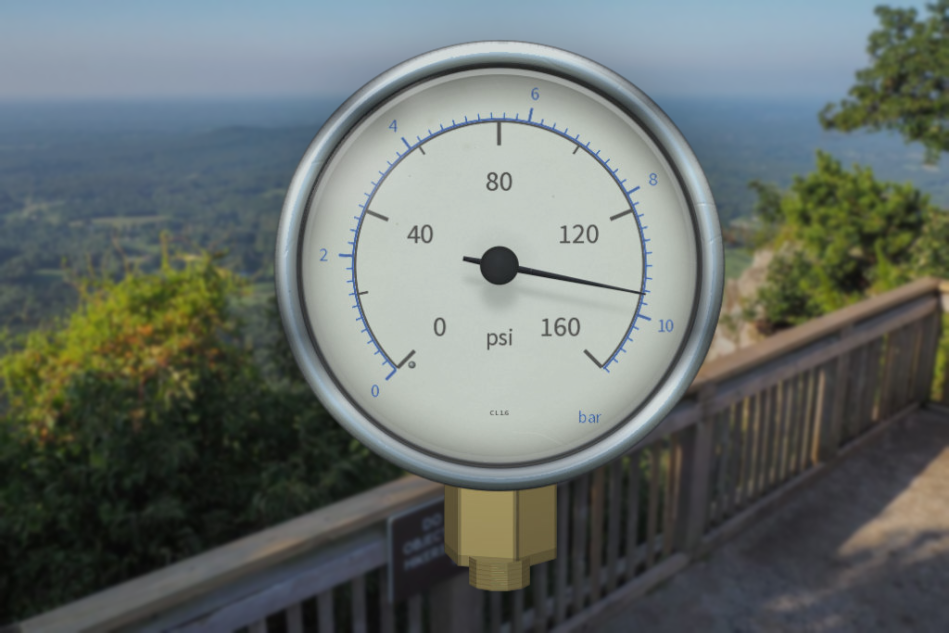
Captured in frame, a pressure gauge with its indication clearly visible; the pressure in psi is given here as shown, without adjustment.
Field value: 140 psi
